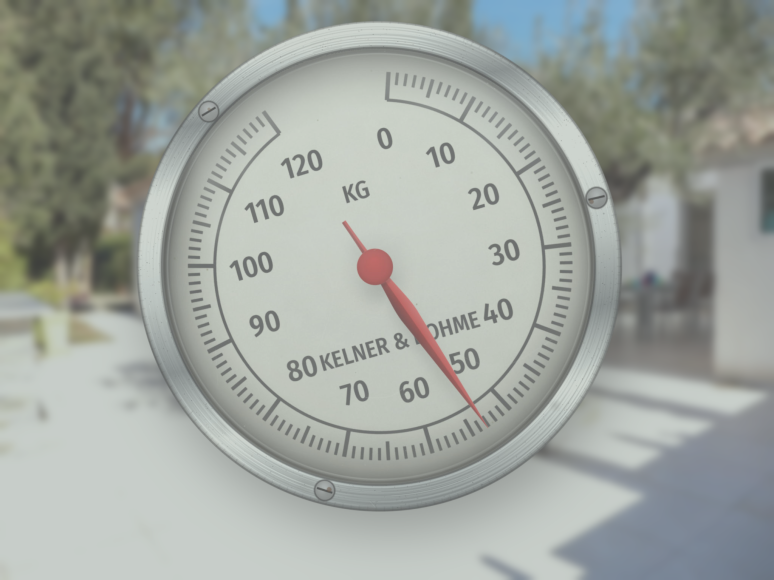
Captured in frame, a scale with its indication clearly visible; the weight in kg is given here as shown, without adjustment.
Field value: 53 kg
